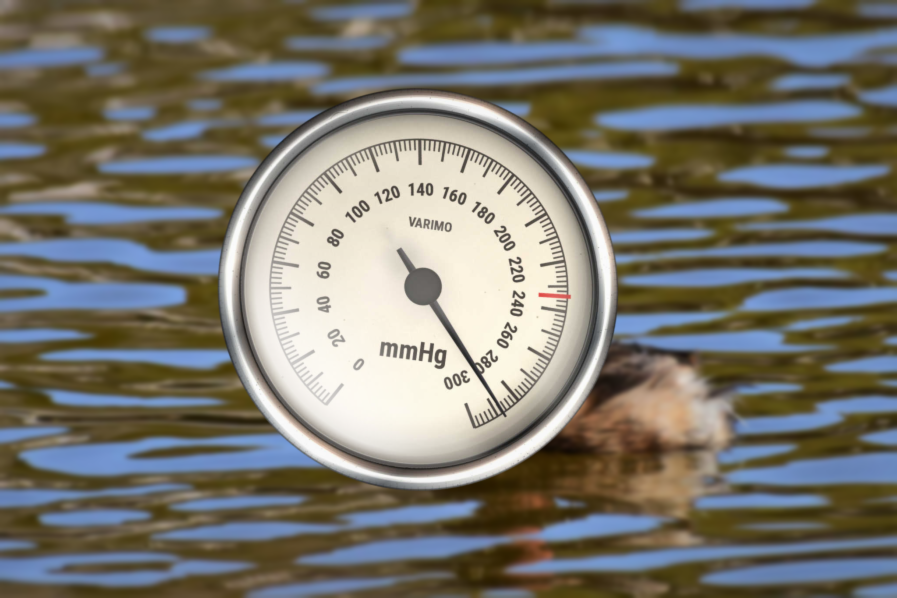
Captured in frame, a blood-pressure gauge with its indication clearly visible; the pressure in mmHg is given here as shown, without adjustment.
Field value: 288 mmHg
